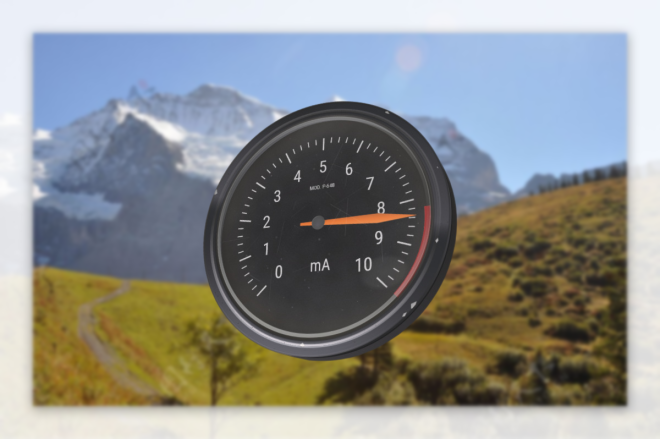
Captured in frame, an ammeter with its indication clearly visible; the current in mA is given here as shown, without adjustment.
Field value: 8.4 mA
